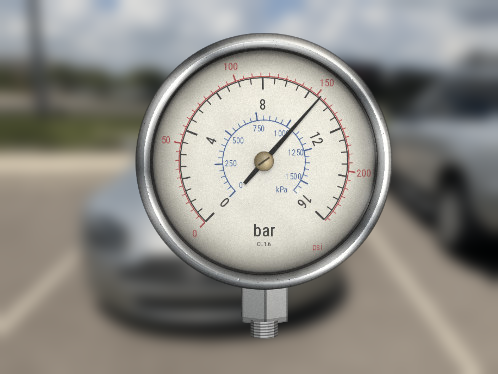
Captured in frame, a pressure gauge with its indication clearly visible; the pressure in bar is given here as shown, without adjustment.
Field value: 10.5 bar
